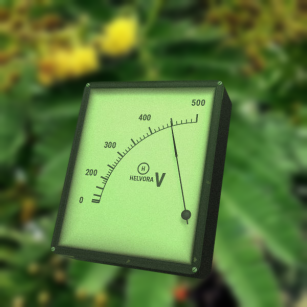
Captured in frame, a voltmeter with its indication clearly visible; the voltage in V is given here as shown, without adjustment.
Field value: 450 V
